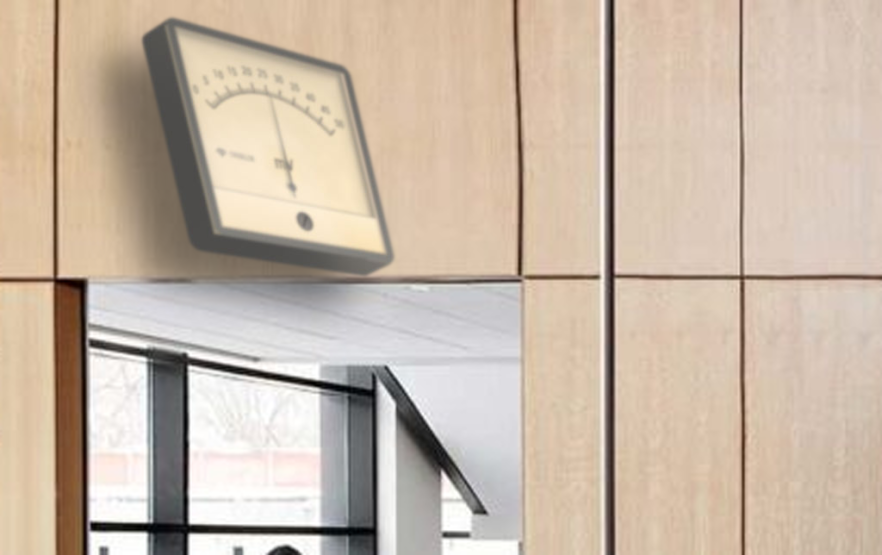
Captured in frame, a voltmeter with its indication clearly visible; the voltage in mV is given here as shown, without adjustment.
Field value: 25 mV
